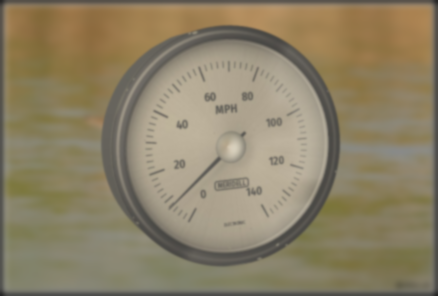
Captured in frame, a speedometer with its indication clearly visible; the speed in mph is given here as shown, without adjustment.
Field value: 8 mph
